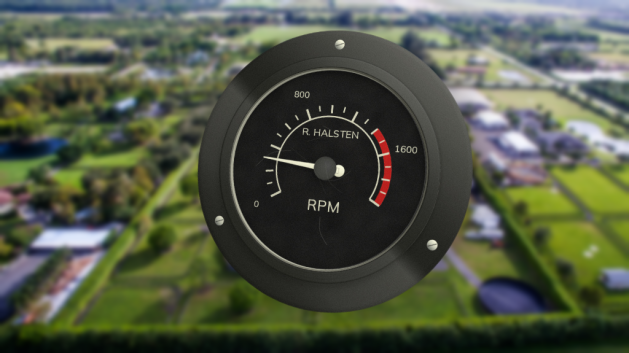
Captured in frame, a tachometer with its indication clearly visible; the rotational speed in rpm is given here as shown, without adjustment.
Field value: 300 rpm
